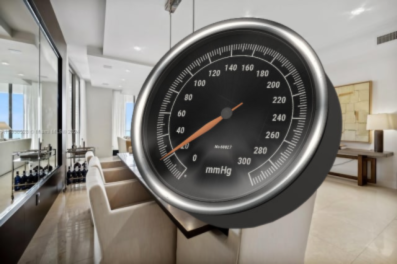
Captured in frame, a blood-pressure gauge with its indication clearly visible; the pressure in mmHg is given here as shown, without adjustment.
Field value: 20 mmHg
